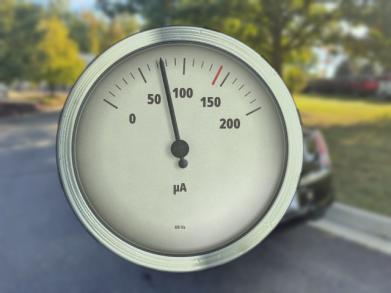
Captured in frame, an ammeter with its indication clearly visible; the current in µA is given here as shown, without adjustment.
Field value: 75 µA
